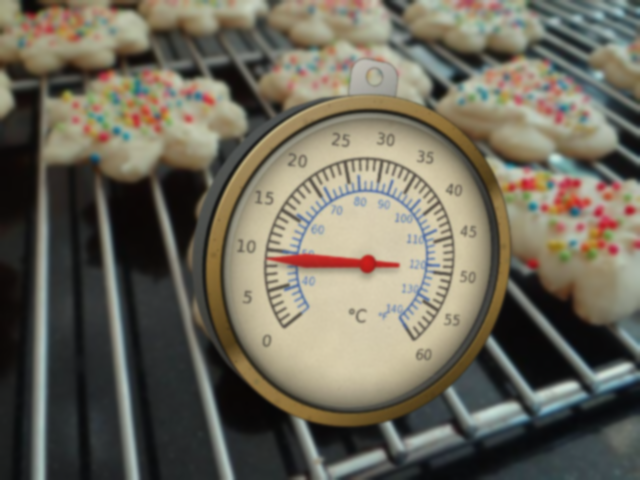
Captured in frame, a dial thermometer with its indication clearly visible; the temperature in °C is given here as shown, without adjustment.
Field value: 9 °C
